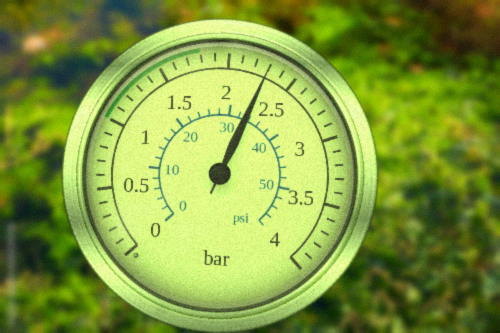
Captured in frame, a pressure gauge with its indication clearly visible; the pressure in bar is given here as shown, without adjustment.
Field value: 2.3 bar
